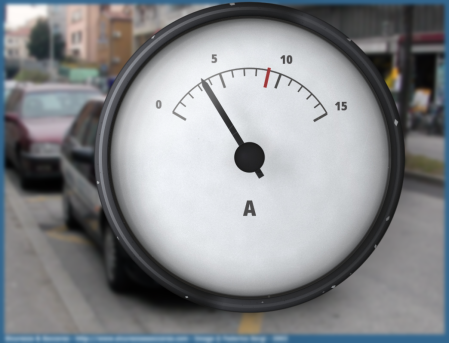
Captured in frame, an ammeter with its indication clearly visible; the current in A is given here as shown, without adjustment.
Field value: 3.5 A
